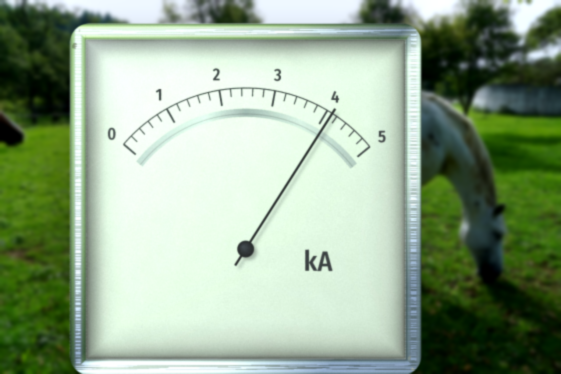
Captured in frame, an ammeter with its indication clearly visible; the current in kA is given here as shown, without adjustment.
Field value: 4.1 kA
